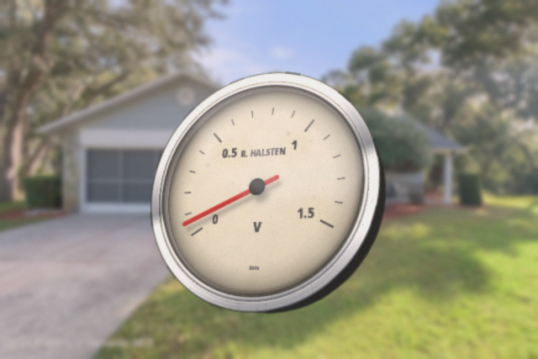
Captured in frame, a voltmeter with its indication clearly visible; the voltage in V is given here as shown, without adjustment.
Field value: 0.05 V
